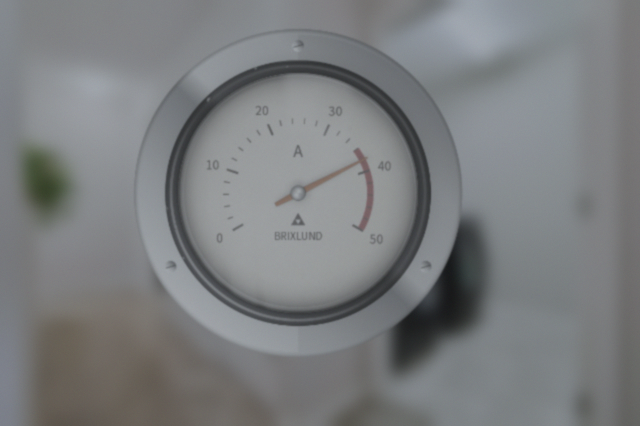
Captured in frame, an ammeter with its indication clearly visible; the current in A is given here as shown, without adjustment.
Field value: 38 A
